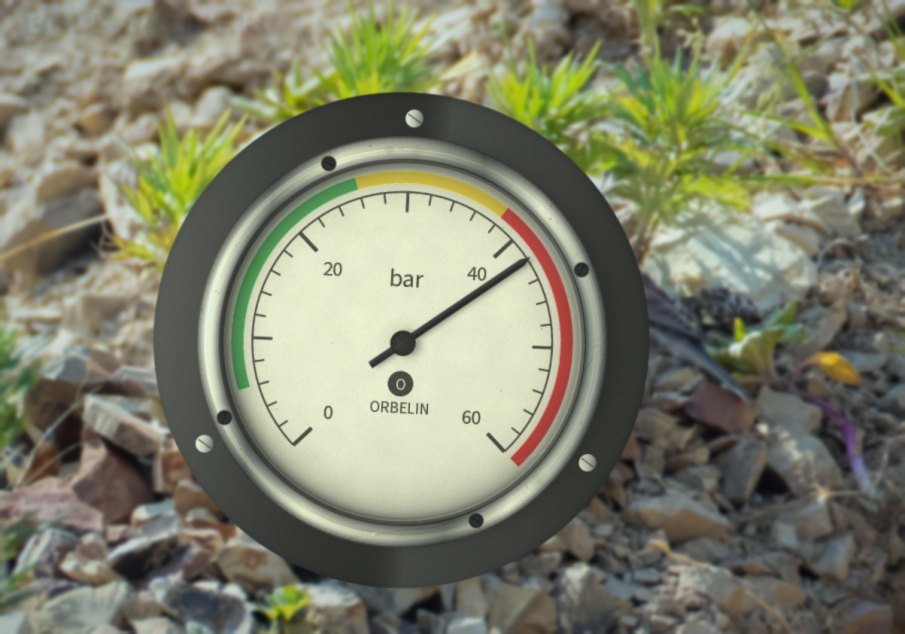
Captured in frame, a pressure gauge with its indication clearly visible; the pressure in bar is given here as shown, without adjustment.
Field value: 42 bar
